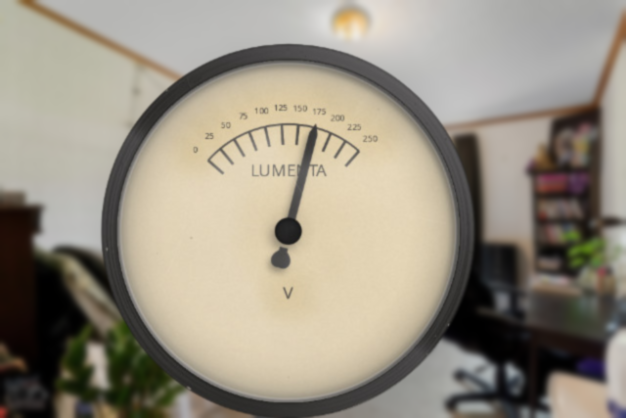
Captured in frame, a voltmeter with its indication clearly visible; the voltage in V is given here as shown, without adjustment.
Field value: 175 V
